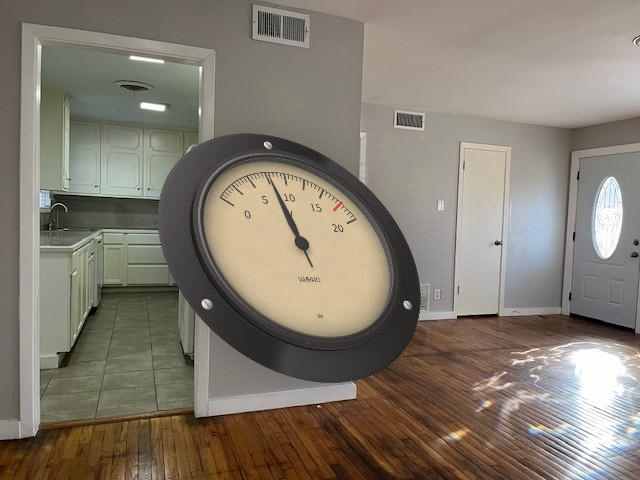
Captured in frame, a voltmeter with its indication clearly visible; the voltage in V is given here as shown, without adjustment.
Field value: 7.5 V
